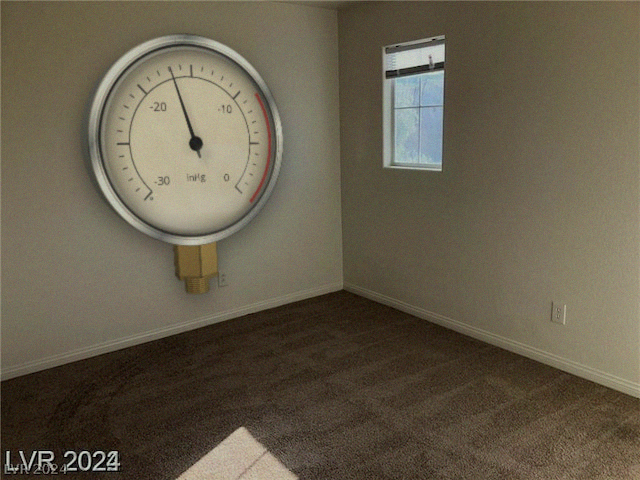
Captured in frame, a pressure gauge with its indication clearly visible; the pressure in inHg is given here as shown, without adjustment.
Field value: -17 inHg
